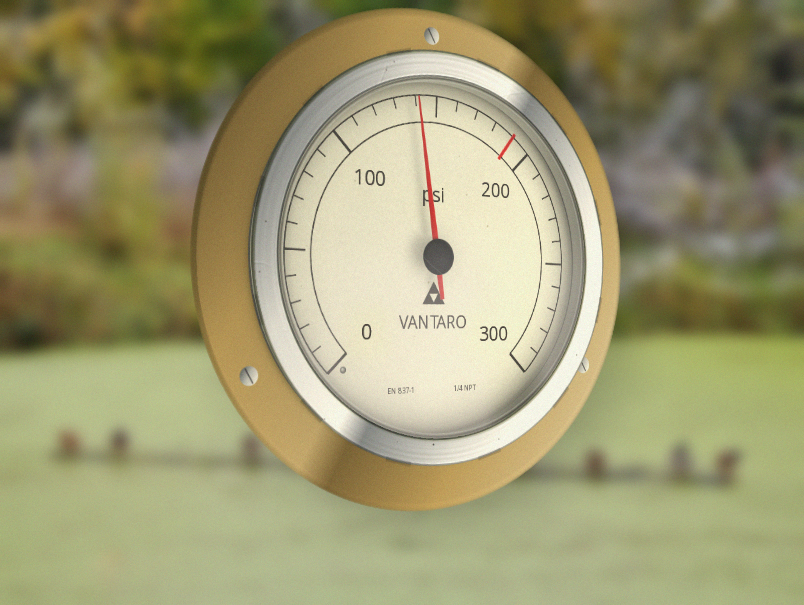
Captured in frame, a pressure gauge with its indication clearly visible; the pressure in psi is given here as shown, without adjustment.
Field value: 140 psi
